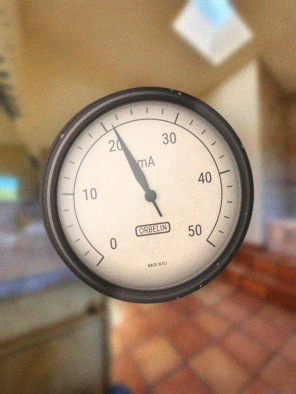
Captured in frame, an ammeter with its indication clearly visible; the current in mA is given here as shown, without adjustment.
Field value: 21 mA
